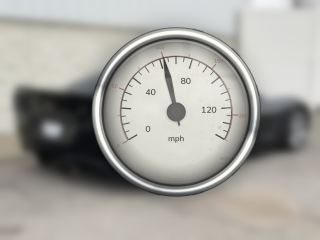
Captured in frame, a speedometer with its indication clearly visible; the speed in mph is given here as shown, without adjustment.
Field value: 62.5 mph
